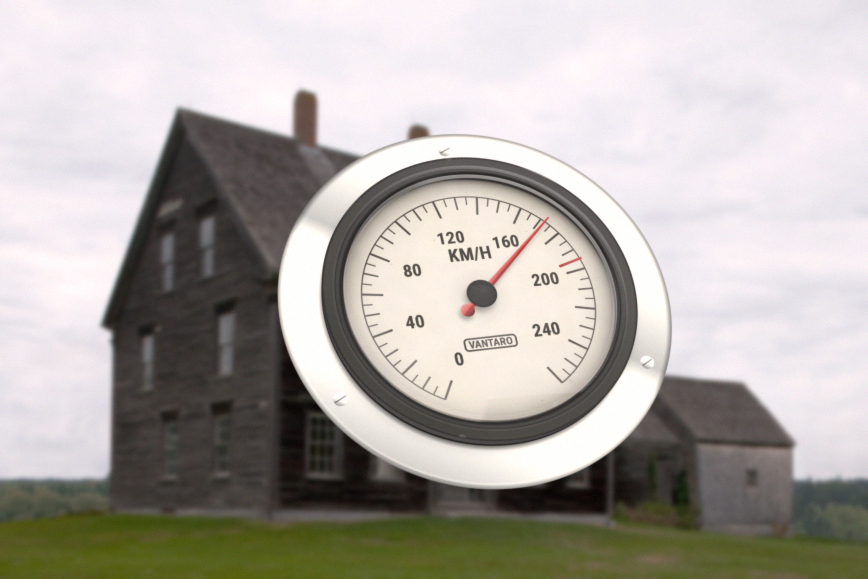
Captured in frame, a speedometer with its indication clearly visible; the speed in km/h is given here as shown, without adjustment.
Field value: 172.5 km/h
